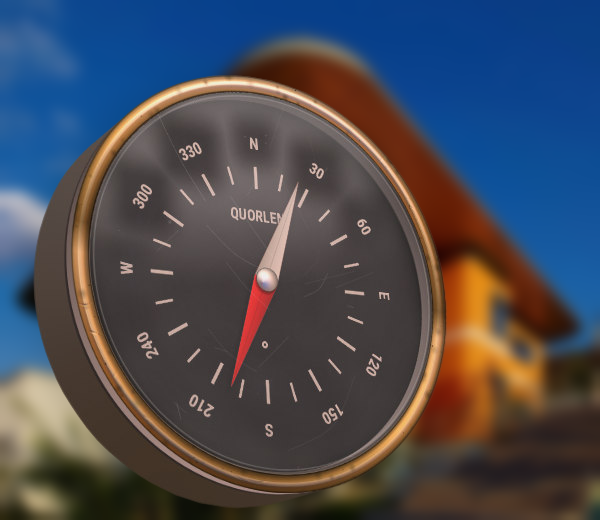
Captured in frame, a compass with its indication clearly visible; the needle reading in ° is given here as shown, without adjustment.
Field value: 202.5 °
